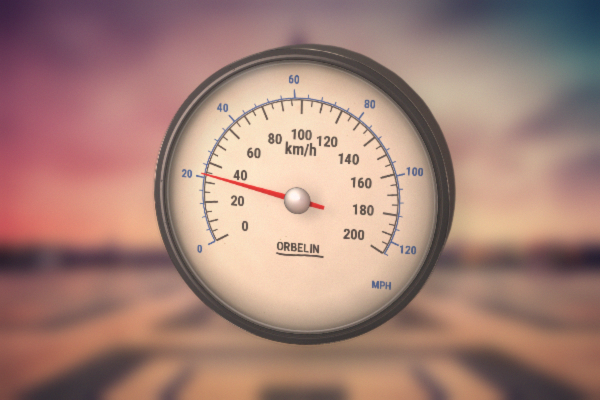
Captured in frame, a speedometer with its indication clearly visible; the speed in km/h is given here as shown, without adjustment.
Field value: 35 km/h
